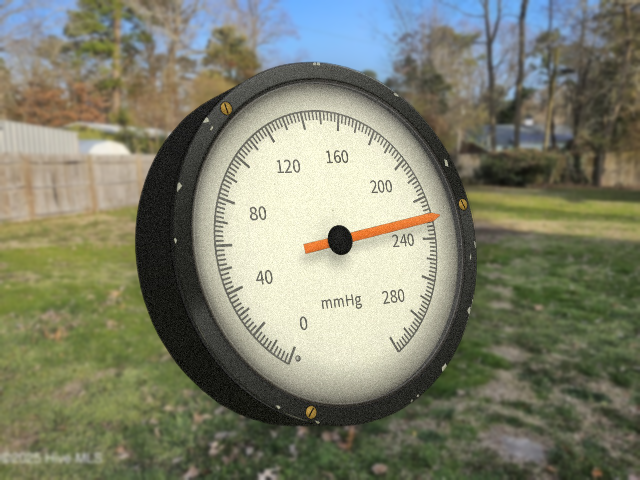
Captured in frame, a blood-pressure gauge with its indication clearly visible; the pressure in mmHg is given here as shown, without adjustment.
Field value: 230 mmHg
